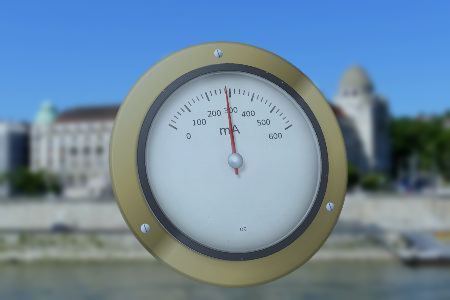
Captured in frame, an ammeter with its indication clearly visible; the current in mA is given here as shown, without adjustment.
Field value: 280 mA
